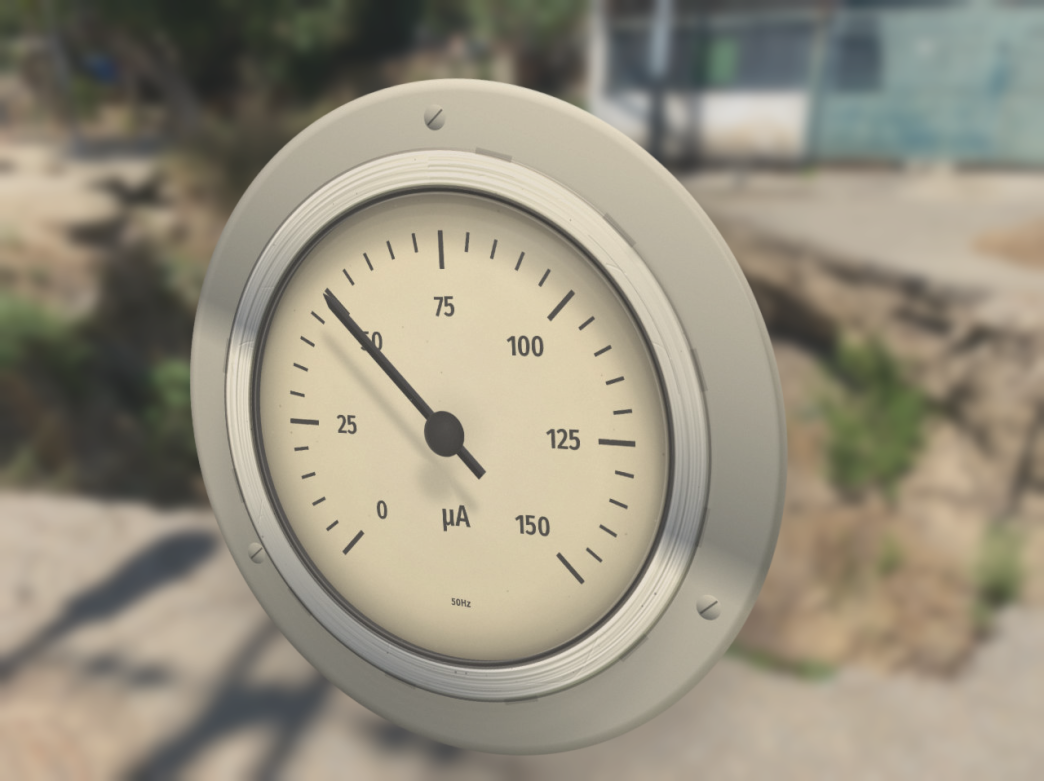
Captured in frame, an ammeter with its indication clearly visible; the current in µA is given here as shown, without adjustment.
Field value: 50 µA
